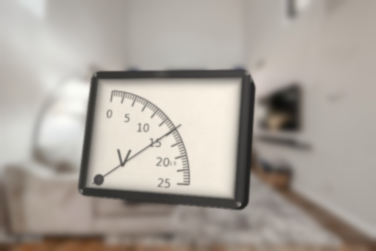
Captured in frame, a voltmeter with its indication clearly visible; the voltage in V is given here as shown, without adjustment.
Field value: 15 V
